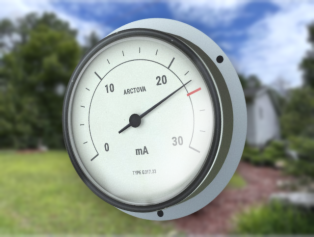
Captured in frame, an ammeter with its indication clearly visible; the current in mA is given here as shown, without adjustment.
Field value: 23 mA
